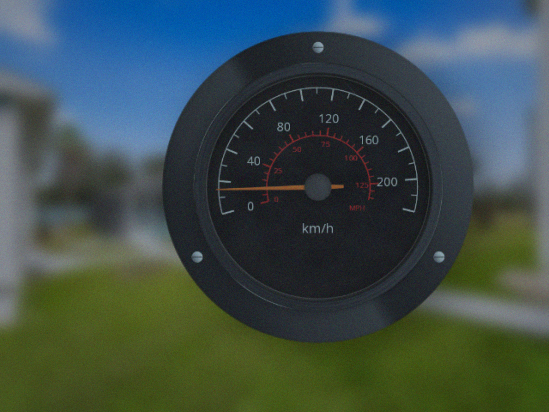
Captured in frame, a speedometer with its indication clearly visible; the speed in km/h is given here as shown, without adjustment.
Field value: 15 km/h
